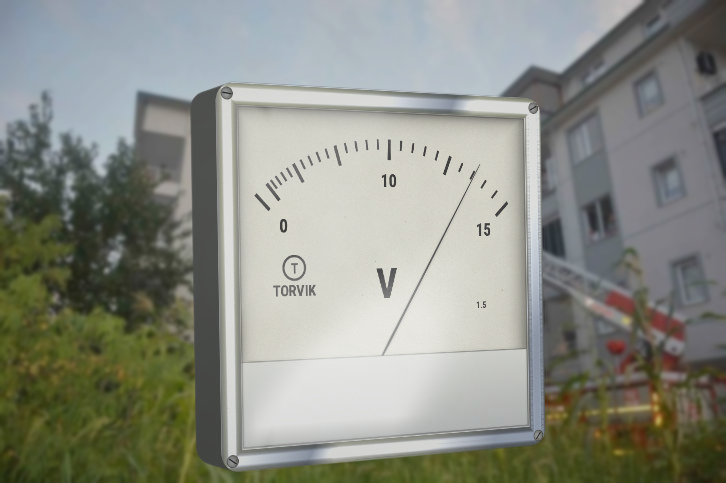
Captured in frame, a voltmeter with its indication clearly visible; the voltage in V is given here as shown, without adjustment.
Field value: 13.5 V
